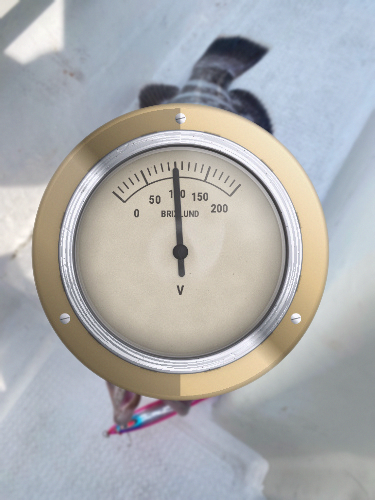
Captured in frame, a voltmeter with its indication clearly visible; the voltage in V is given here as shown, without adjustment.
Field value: 100 V
